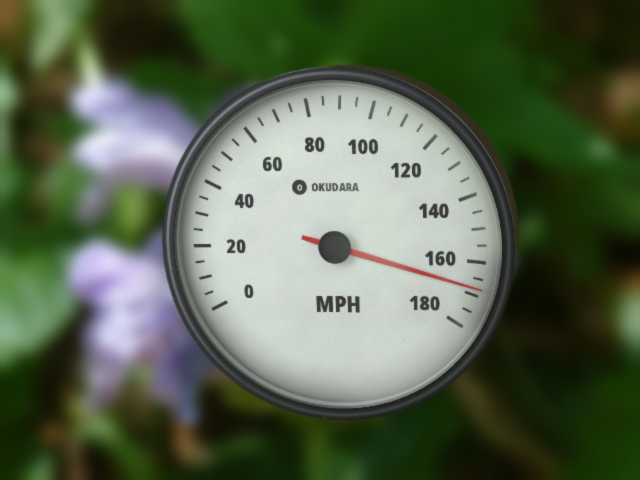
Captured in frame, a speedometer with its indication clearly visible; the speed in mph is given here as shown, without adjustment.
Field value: 167.5 mph
